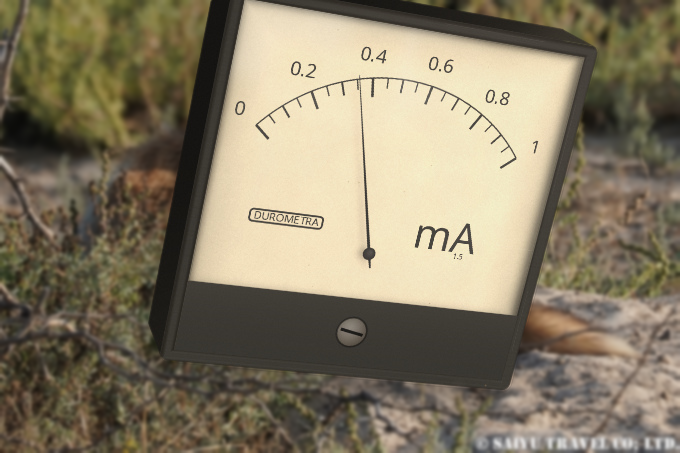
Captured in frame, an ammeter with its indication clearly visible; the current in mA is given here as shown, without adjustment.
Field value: 0.35 mA
